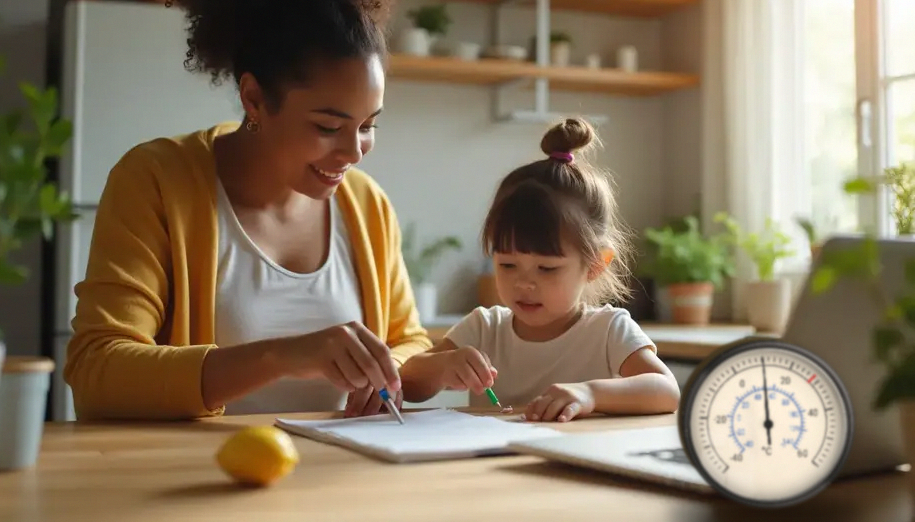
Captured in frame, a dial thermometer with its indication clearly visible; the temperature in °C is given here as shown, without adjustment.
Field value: 10 °C
